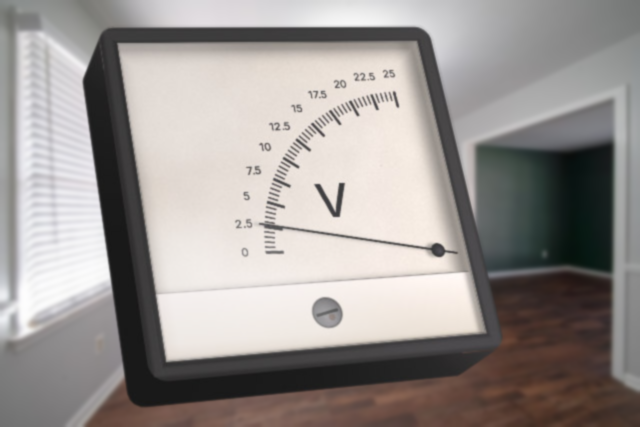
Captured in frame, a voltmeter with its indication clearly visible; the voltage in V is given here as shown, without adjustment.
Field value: 2.5 V
